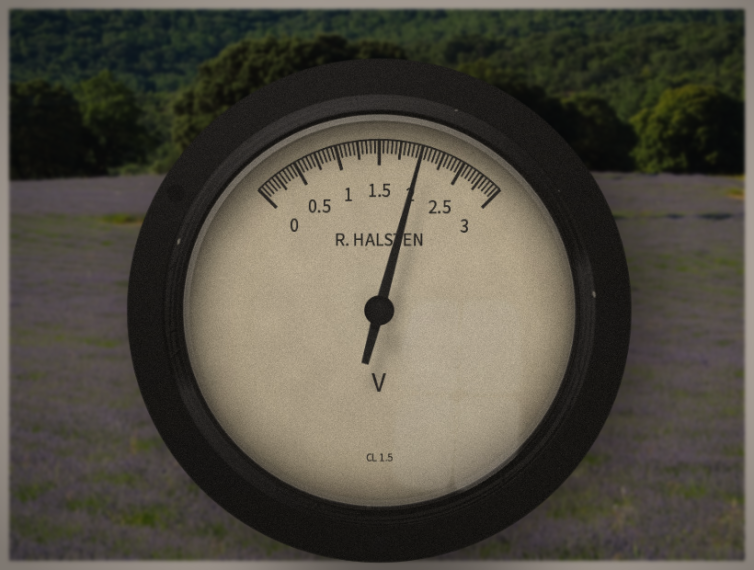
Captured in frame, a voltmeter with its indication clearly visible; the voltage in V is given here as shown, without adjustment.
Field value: 2 V
